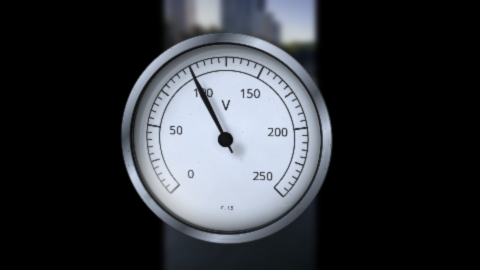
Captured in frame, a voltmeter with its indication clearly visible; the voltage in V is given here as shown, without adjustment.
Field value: 100 V
